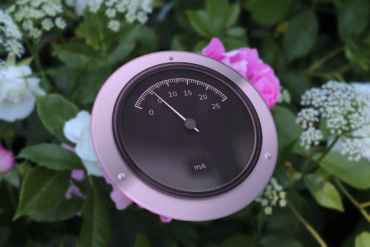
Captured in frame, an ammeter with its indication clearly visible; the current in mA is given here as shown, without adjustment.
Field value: 5 mA
